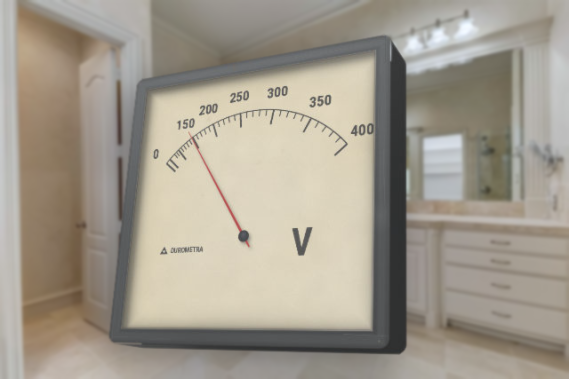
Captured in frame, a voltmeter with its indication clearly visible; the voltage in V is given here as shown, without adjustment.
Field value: 150 V
